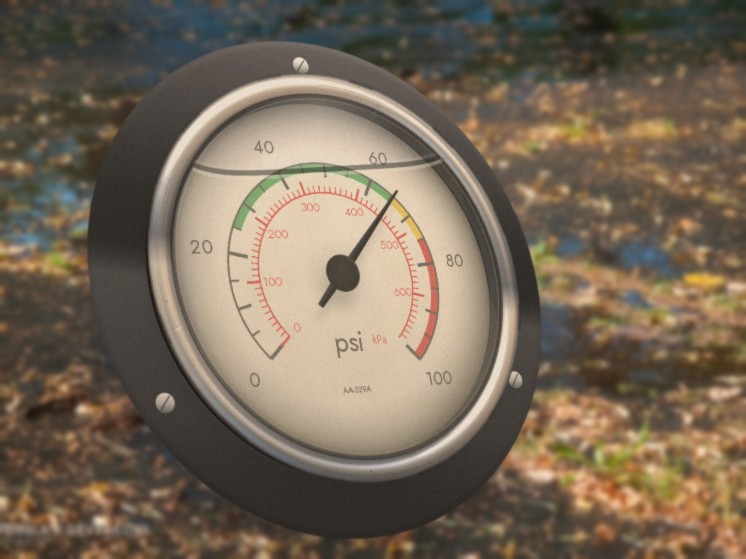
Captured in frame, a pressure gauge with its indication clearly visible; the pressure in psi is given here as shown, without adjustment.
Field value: 65 psi
